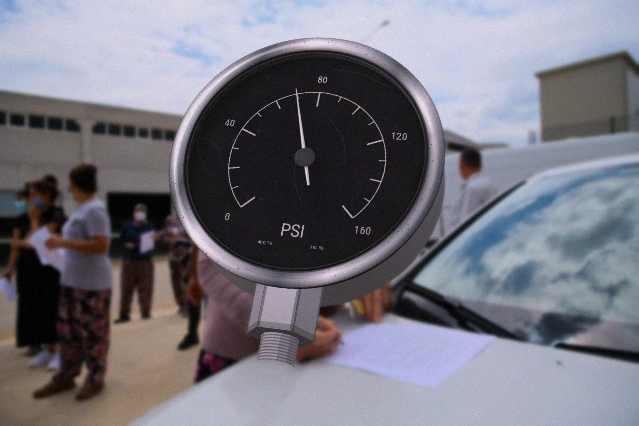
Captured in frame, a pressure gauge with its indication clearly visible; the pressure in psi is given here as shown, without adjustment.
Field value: 70 psi
